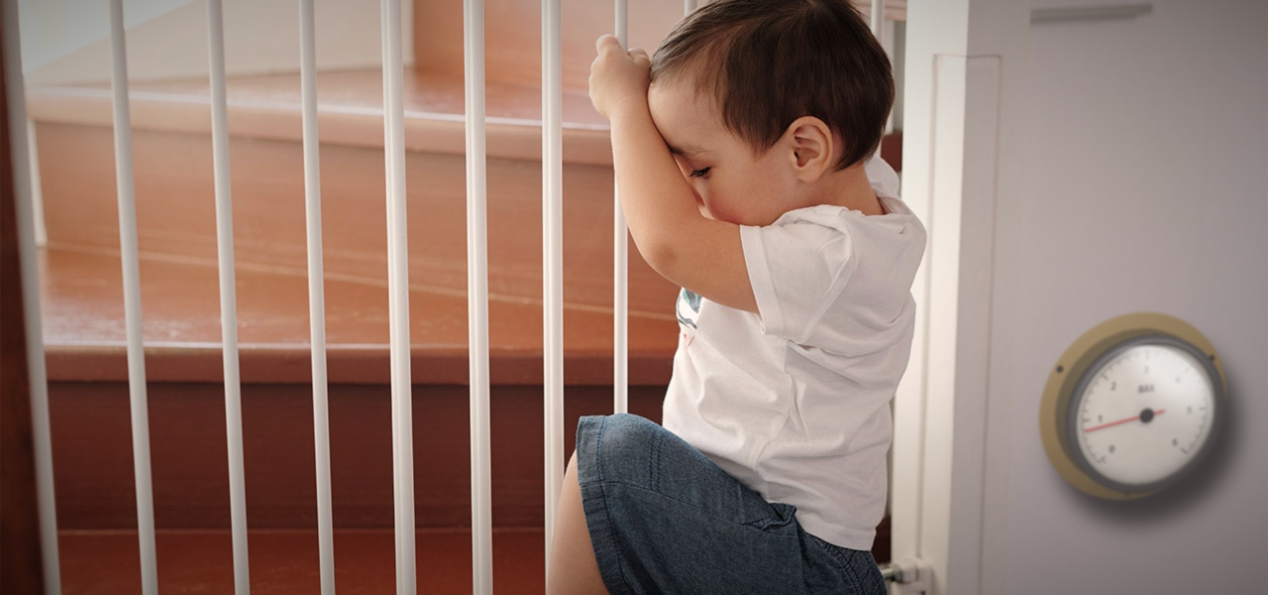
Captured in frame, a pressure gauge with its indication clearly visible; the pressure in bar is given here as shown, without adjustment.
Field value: 0.8 bar
